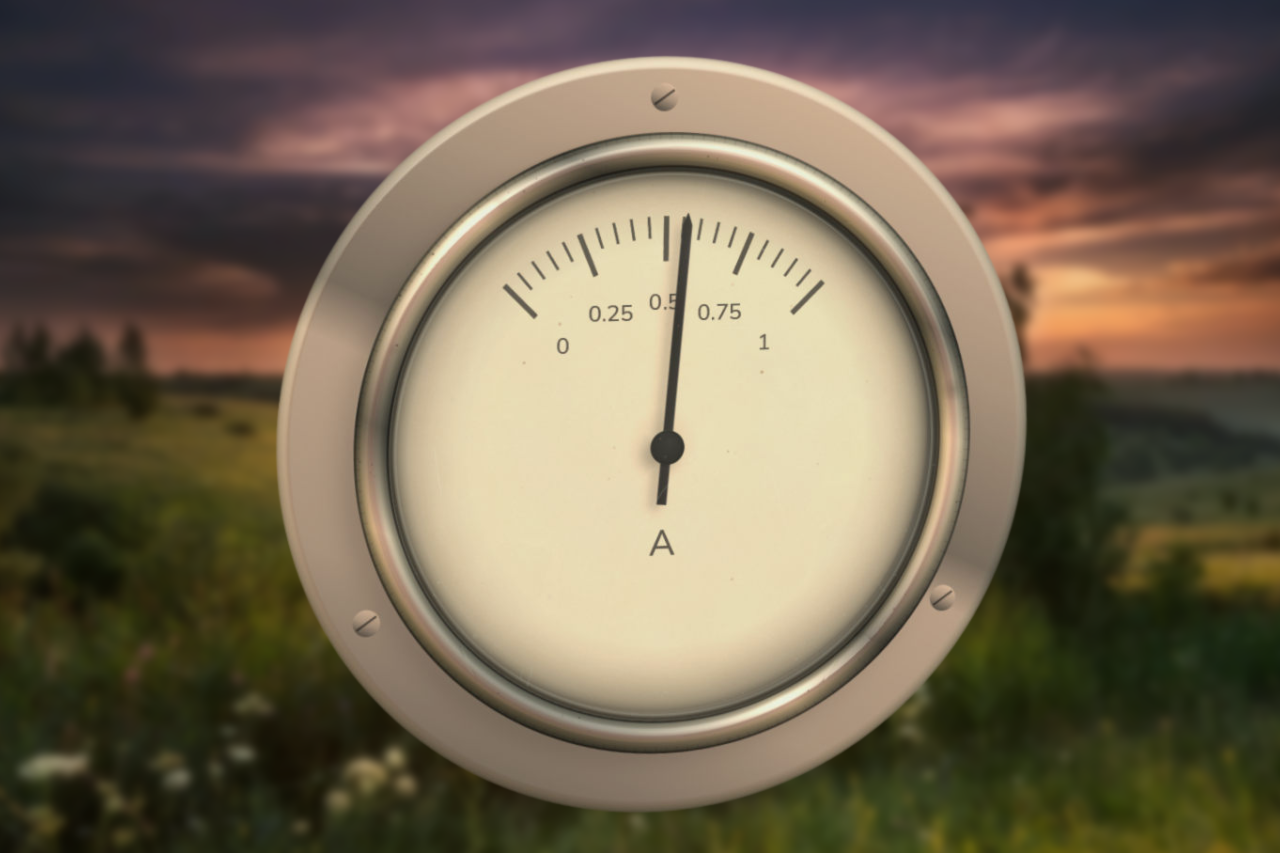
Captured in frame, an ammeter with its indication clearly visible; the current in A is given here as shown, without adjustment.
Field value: 0.55 A
